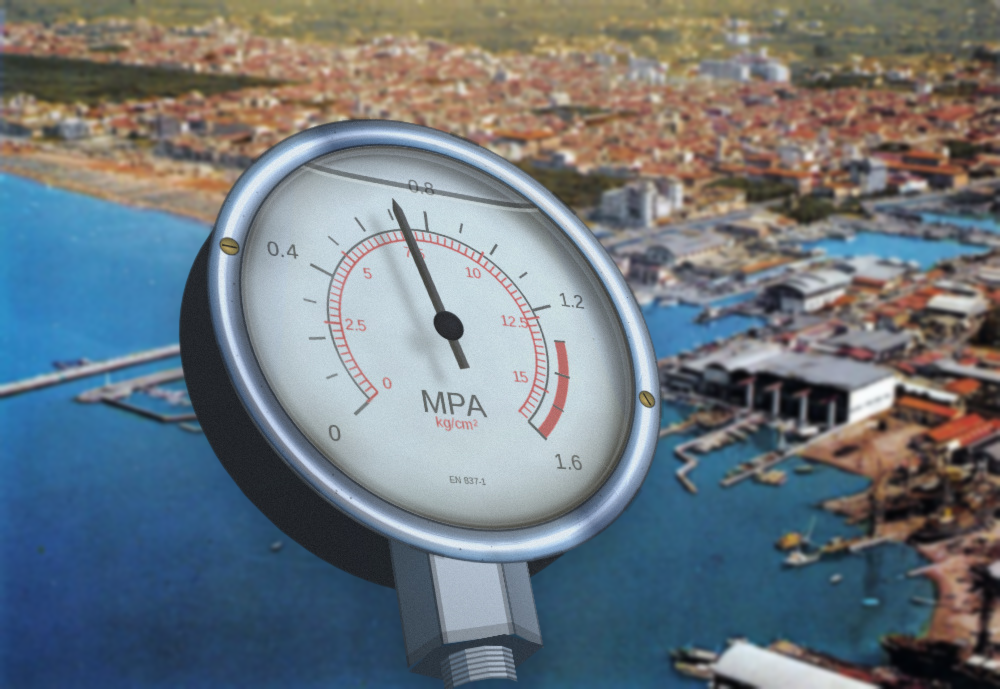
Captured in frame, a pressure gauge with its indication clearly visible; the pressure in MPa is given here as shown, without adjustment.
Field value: 0.7 MPa
